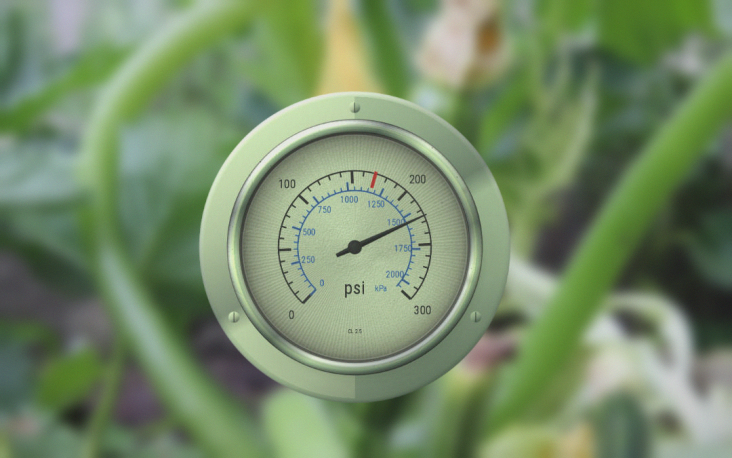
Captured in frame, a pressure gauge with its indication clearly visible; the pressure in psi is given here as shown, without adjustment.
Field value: 225 psi
